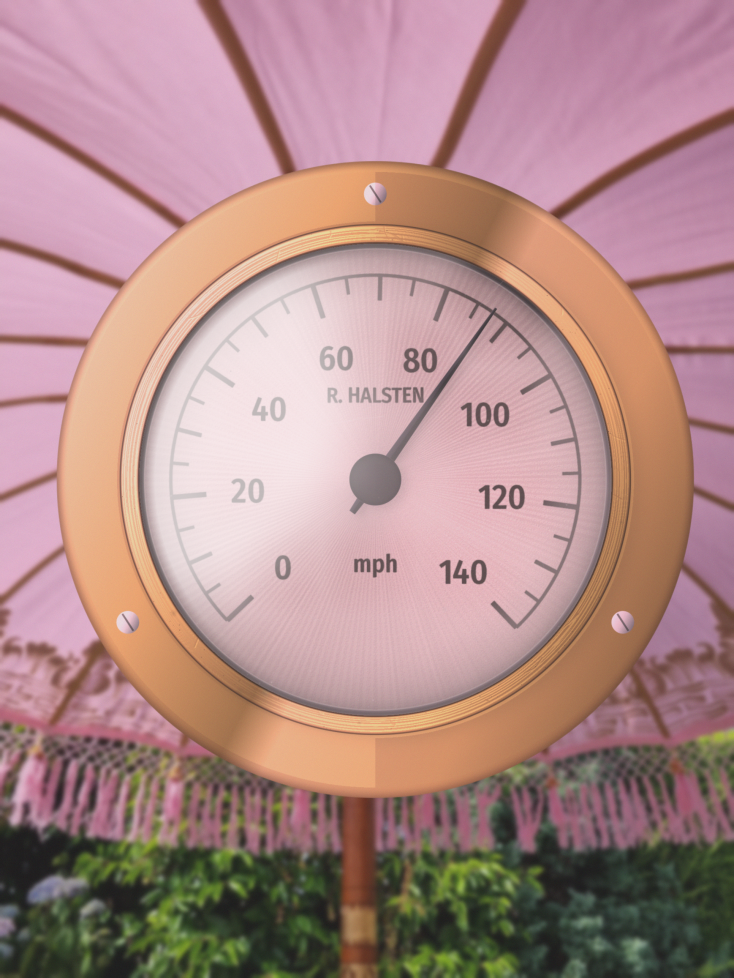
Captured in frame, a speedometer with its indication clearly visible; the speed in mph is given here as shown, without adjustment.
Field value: 87.5 mph
